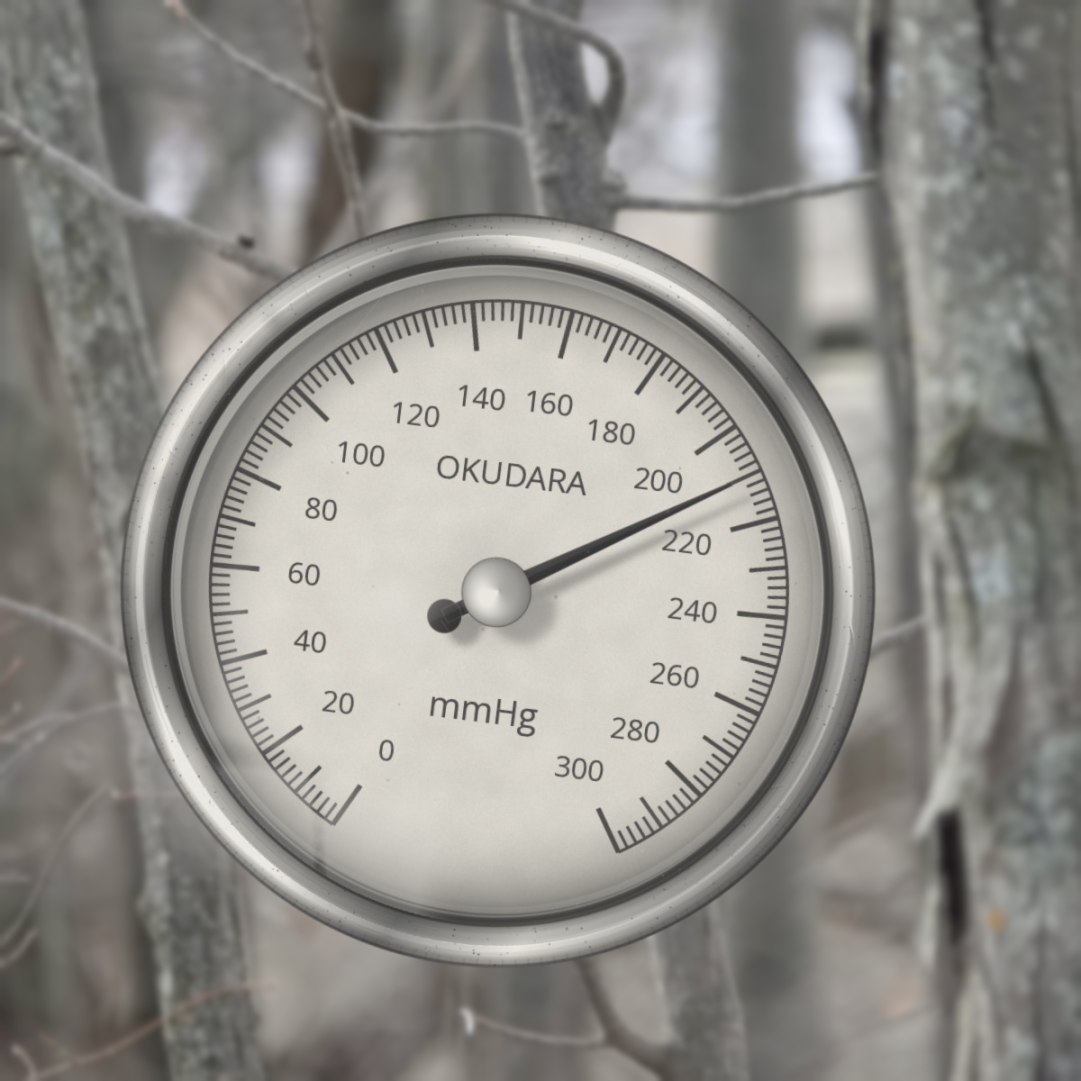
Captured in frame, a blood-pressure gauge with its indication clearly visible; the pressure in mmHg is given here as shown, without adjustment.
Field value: 210 mmHg
